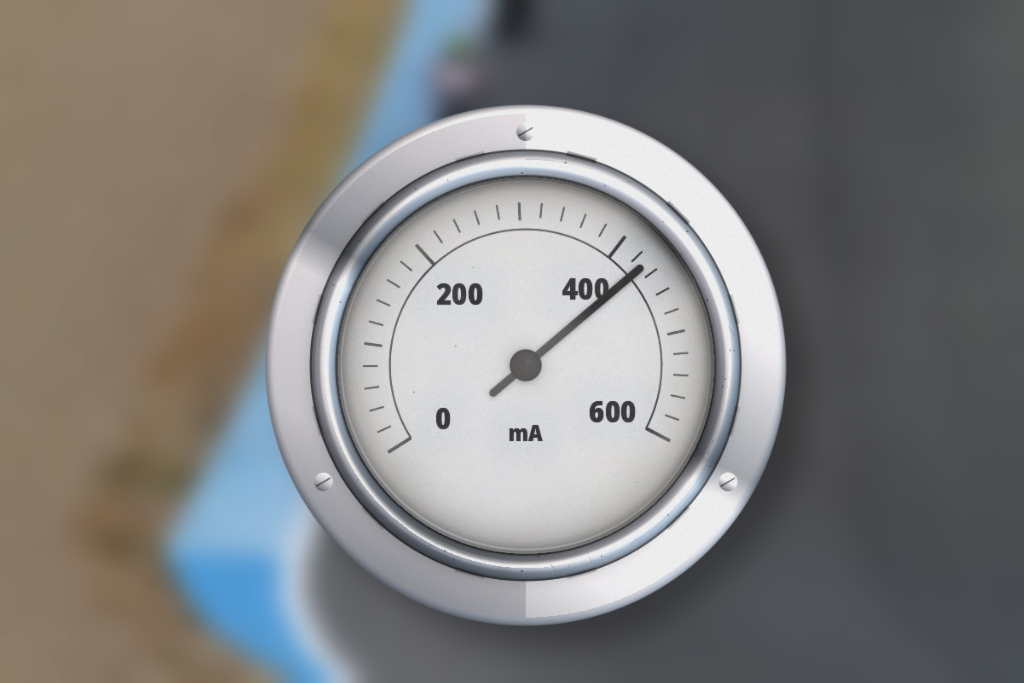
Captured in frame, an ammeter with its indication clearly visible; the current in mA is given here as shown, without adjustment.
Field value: 430 mA
